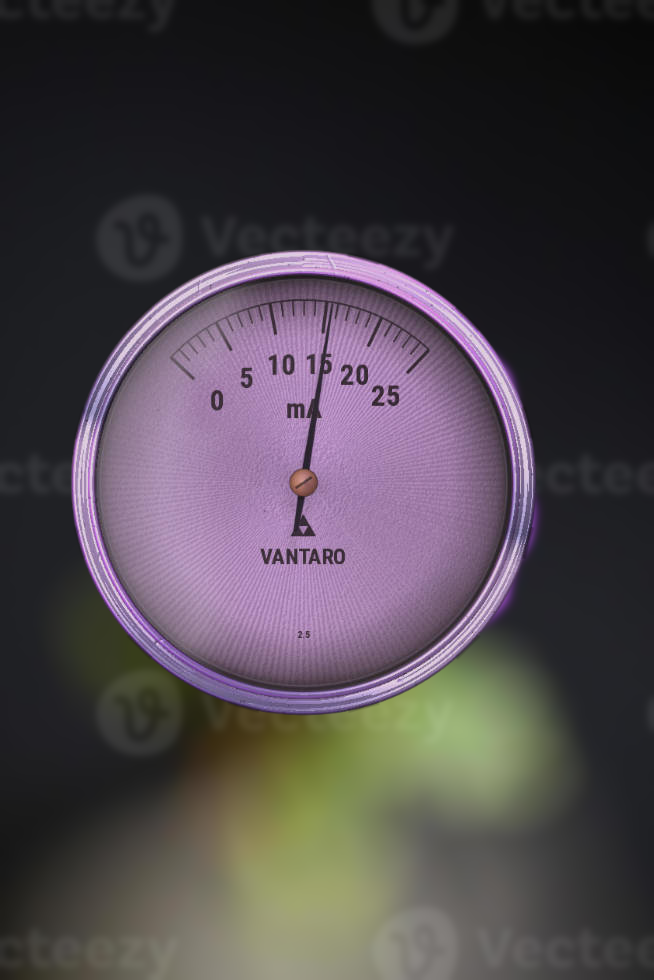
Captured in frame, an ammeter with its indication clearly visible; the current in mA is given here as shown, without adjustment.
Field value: 15.5 mA
